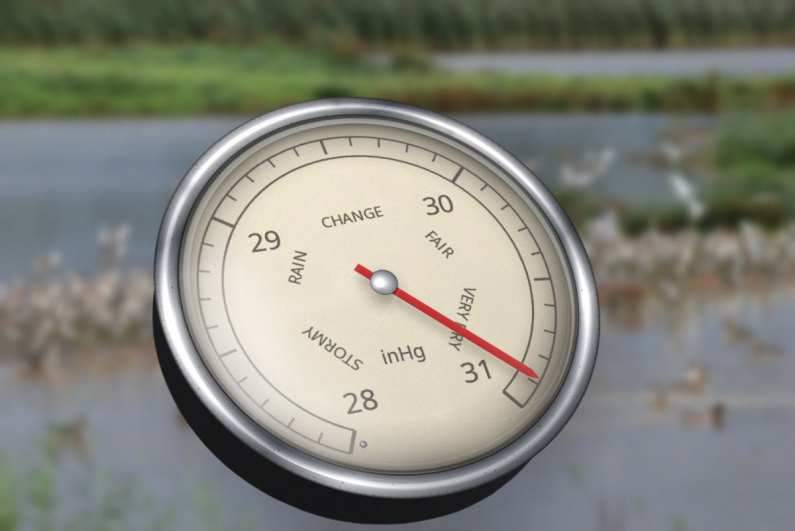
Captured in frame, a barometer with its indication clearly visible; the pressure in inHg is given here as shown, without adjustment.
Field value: 30.9 inHg
